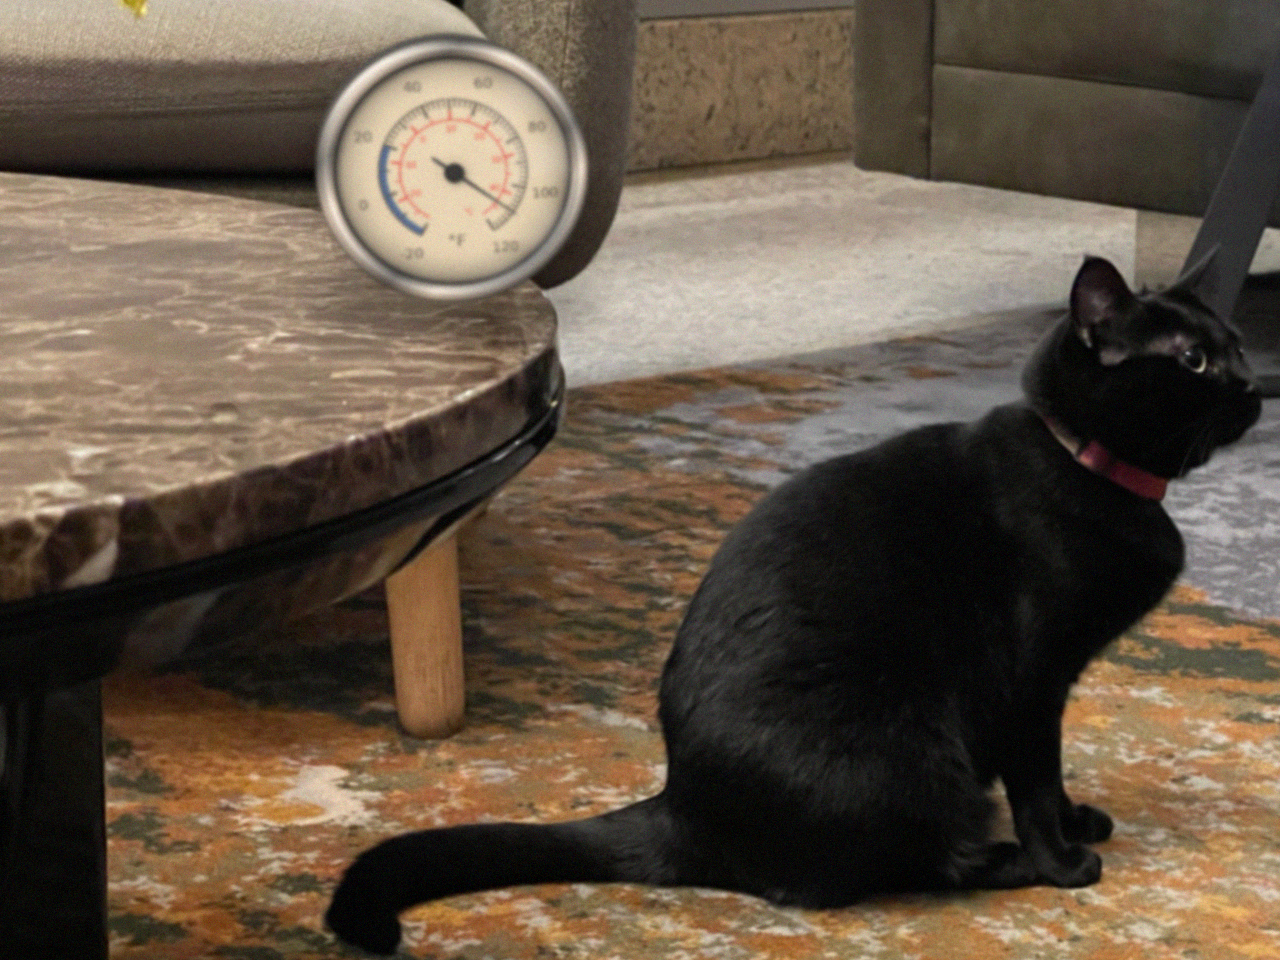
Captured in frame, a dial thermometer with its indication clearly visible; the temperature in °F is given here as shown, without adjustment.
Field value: 110 °F
